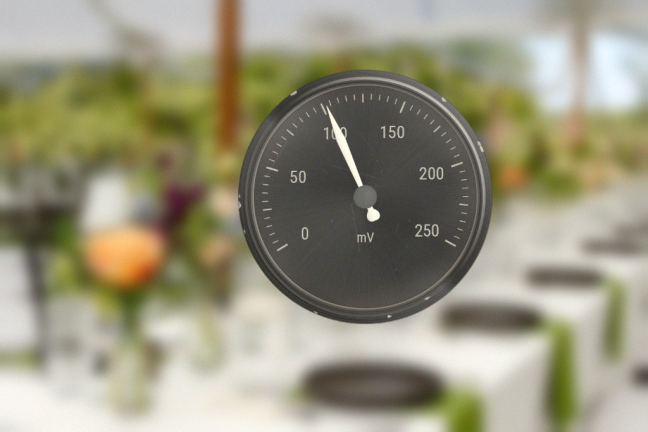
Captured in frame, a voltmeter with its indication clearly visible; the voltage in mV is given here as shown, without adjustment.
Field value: 102.5 mV
